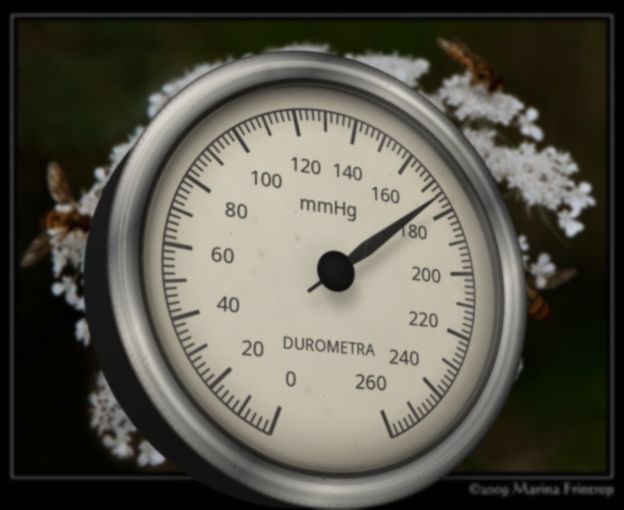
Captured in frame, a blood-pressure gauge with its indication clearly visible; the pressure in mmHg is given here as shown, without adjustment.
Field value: 174 mmHg
